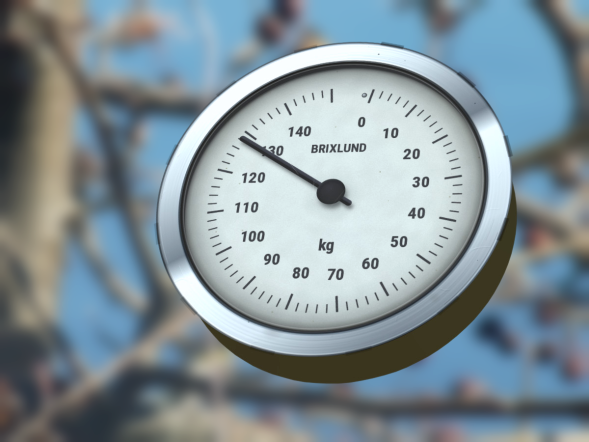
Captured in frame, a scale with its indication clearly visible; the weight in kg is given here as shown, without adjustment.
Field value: 128 kg
